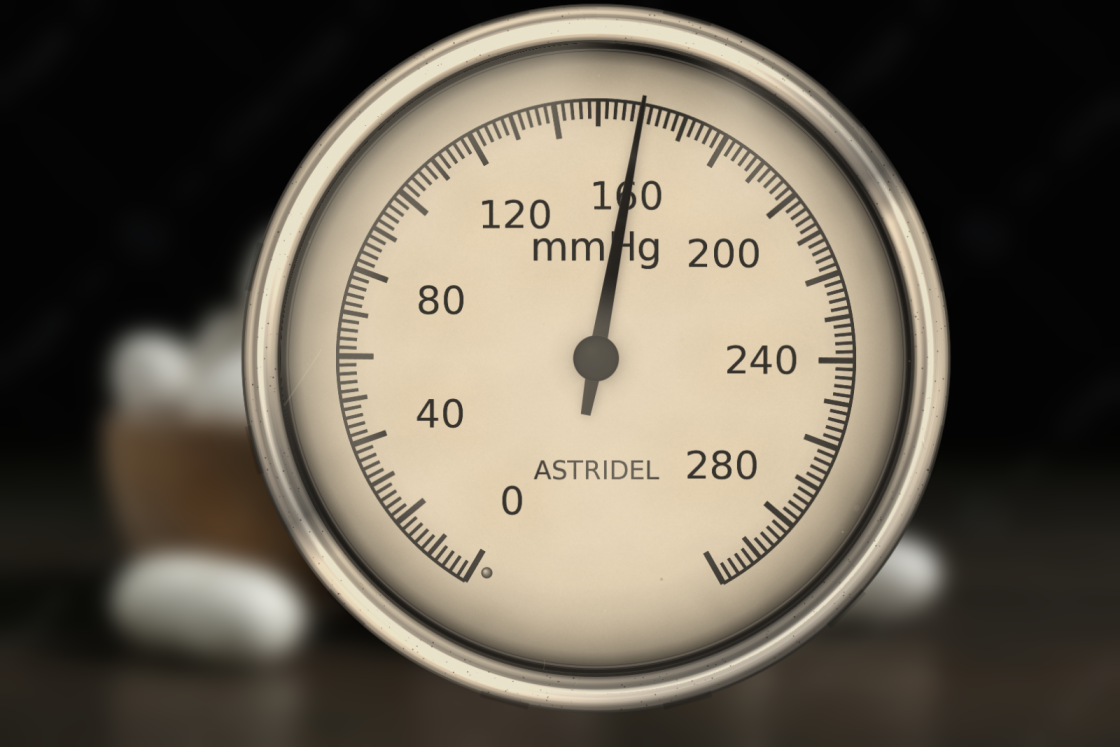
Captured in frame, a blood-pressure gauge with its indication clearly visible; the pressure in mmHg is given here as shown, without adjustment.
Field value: 160 mmHg
